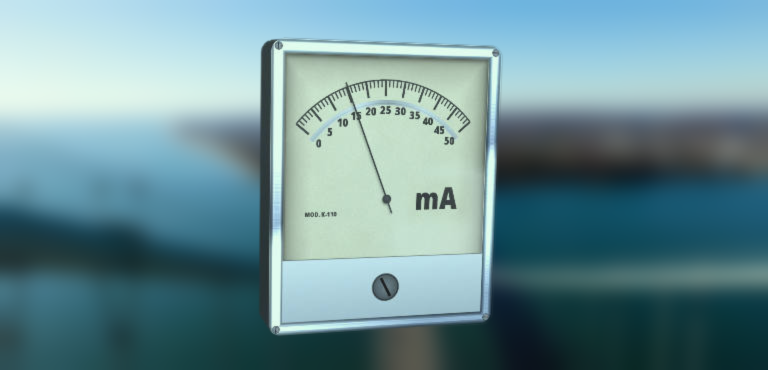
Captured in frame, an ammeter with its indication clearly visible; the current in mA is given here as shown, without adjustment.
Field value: 15 mA
